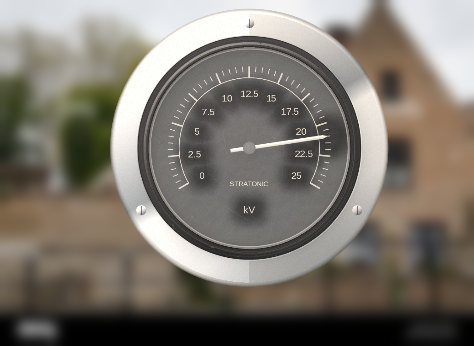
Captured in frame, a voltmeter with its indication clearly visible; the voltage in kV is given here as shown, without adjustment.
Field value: 21 kV
